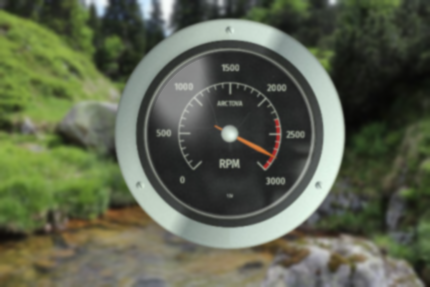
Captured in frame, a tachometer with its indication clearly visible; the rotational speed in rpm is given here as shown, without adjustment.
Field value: 2800 rpm
